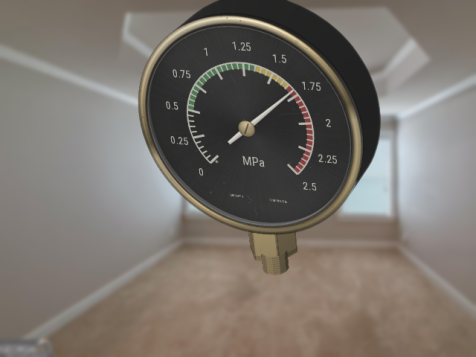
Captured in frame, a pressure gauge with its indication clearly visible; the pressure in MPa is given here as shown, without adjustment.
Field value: 1.7 MPa
